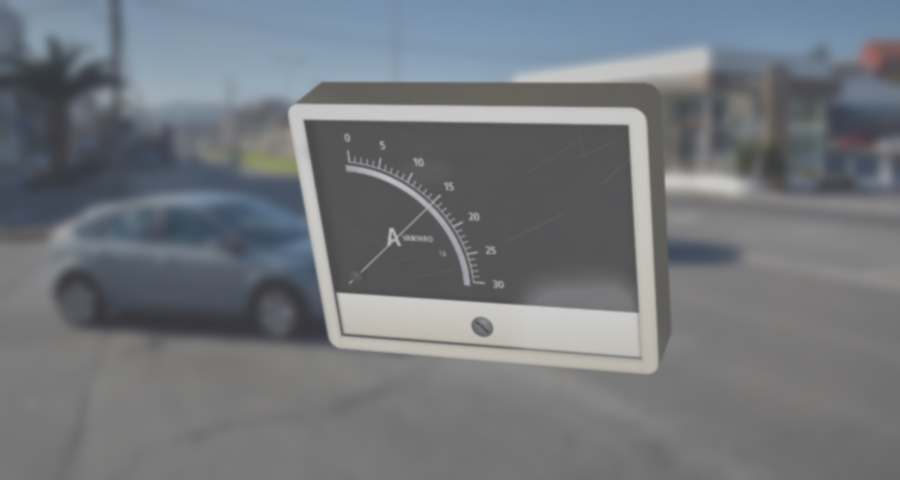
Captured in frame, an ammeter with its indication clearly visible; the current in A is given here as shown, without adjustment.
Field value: 15 A
